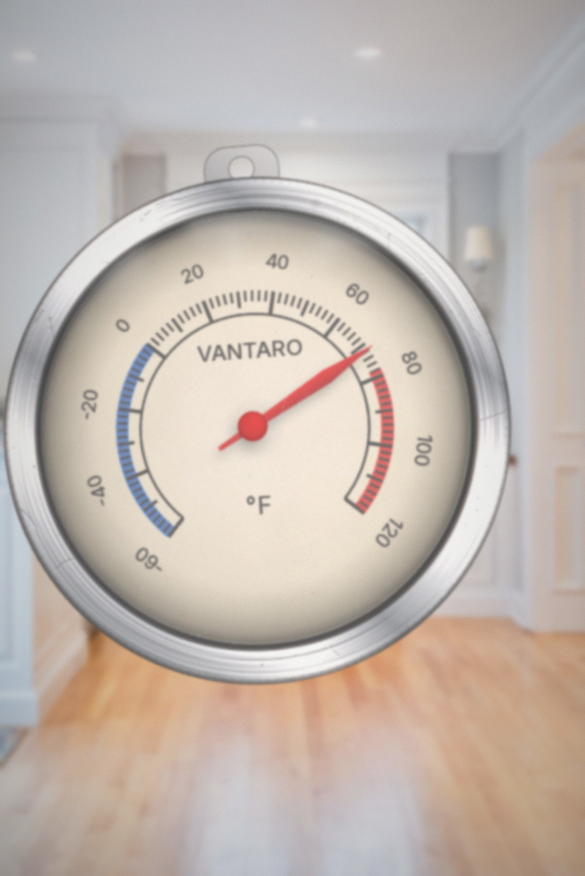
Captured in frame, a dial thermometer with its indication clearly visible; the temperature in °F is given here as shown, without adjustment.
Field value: 72 °F
